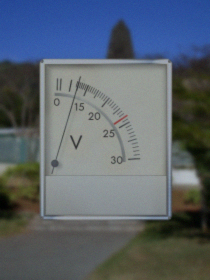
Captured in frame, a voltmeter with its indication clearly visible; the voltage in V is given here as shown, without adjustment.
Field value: 12.5 V
